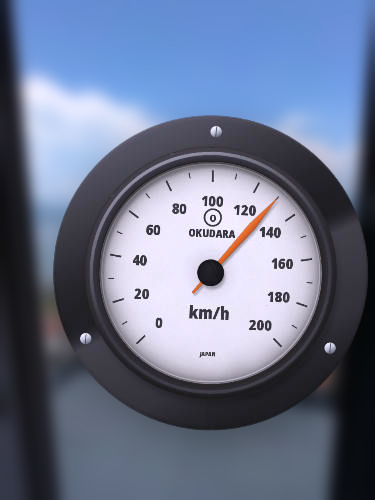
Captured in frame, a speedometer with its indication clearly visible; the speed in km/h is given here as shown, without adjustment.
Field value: 130 km/h
